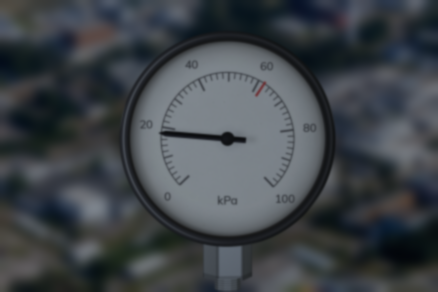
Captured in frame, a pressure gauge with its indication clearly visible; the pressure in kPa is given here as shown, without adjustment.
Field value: 18 kPa
